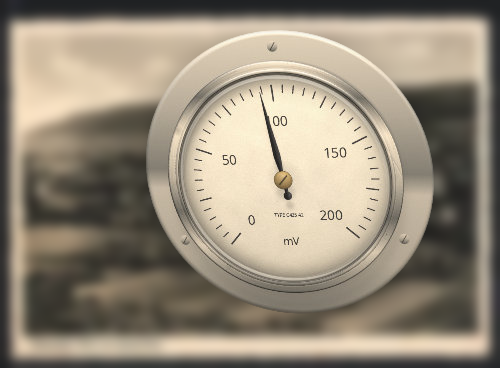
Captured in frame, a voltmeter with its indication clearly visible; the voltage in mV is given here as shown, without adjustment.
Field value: 95 mV
